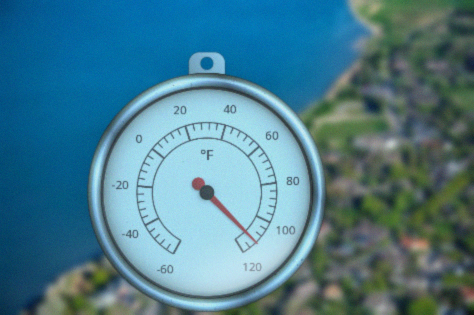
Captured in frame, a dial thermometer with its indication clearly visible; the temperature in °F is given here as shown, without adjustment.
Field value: 112 °F
